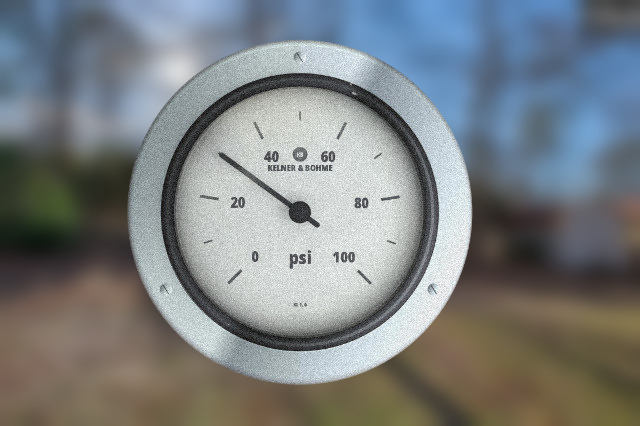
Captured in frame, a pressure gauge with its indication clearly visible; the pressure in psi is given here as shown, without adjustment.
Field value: 30 psi
